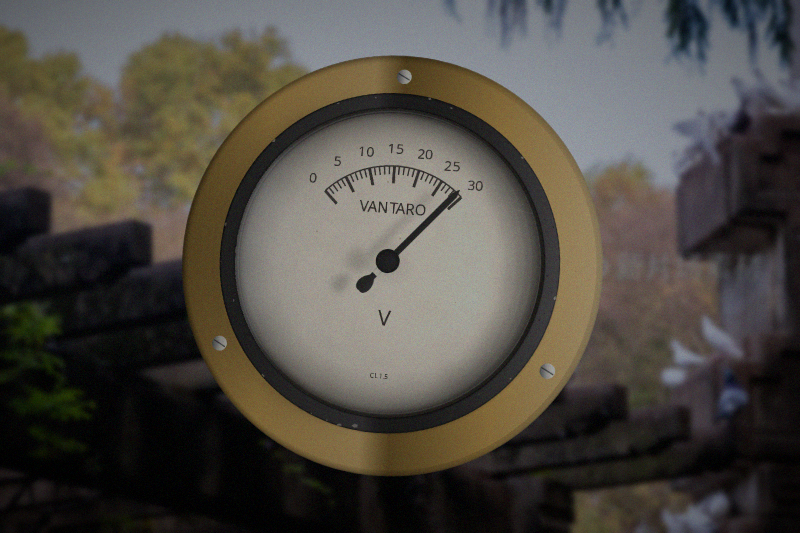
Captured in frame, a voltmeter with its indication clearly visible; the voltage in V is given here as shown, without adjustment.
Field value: 29 V
